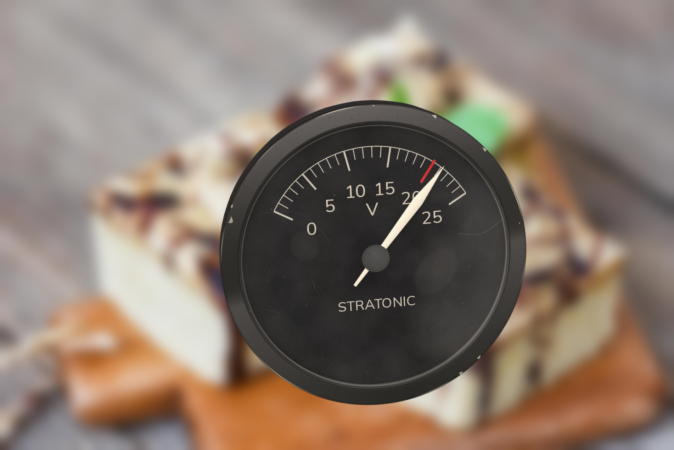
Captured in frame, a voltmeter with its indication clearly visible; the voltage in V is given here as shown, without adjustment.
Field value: 21 V
